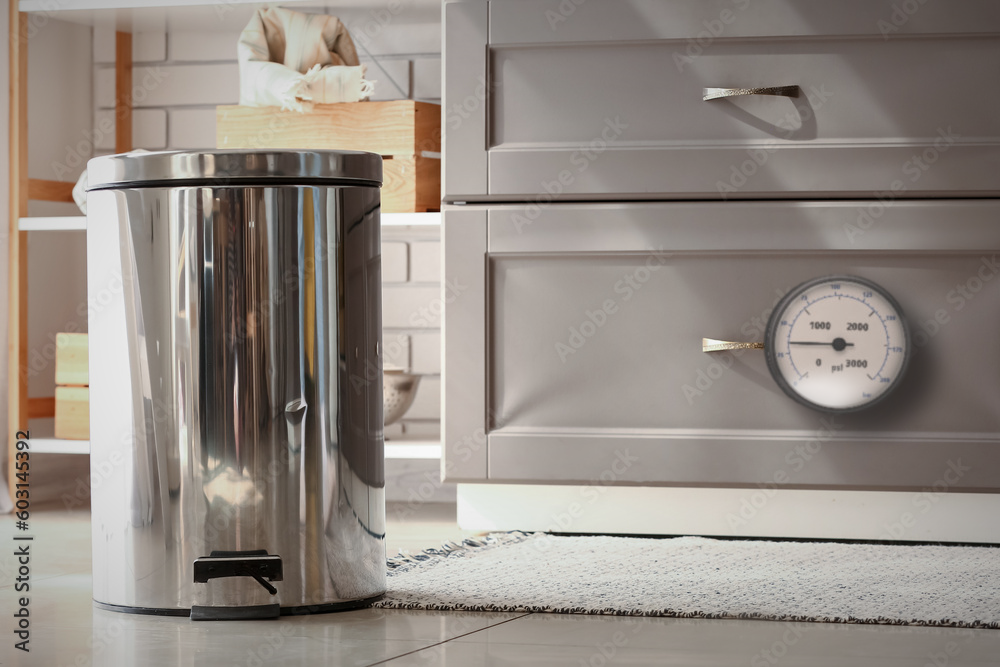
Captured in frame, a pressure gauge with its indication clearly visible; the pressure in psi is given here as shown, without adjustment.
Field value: 500 psi
